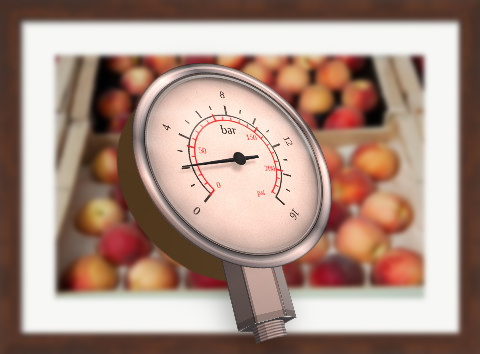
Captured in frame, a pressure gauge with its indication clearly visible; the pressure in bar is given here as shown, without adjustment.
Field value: 2 bar
